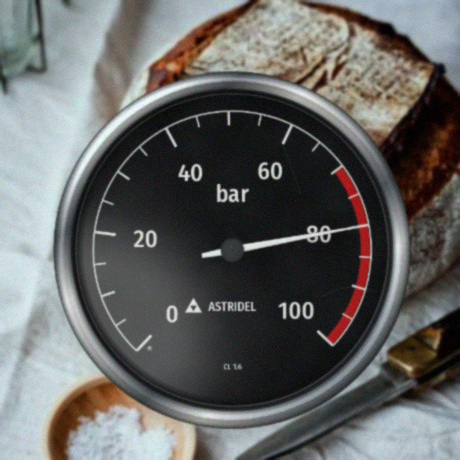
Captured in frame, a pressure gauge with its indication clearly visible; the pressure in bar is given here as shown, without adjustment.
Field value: 80 bar
